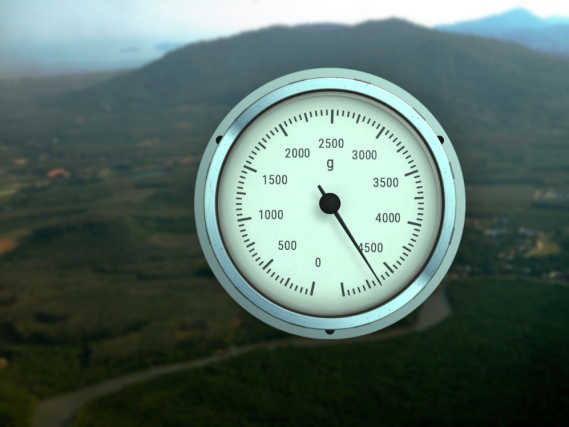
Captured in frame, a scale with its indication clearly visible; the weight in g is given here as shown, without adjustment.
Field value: 4650 g
